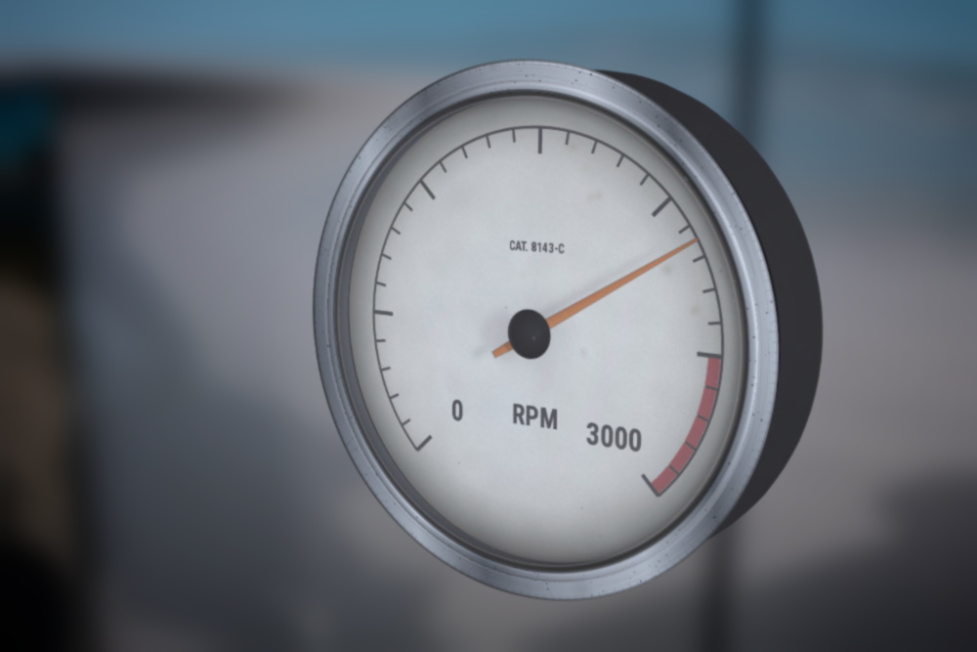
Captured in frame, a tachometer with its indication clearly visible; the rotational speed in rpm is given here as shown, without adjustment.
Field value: 2150 rpm
